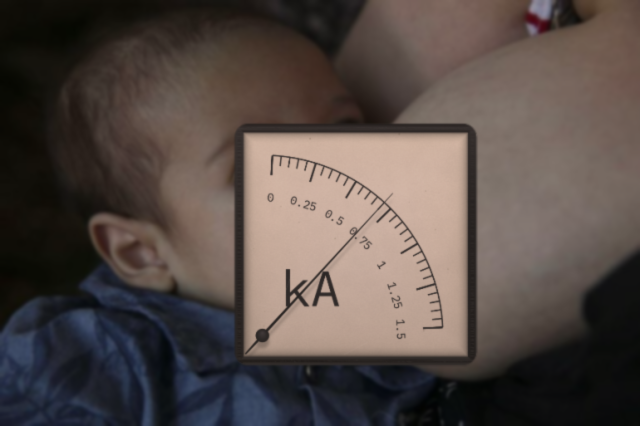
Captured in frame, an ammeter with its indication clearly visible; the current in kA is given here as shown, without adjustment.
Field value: 0.7 kA
